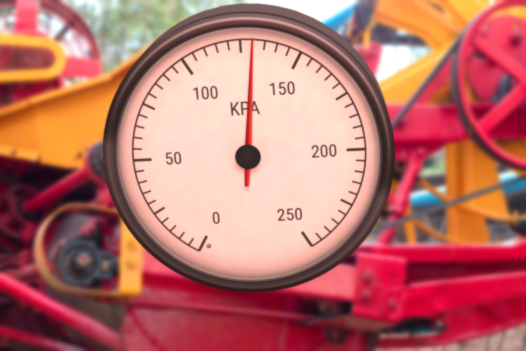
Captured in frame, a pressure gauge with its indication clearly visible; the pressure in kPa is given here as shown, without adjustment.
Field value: 130 kPa
